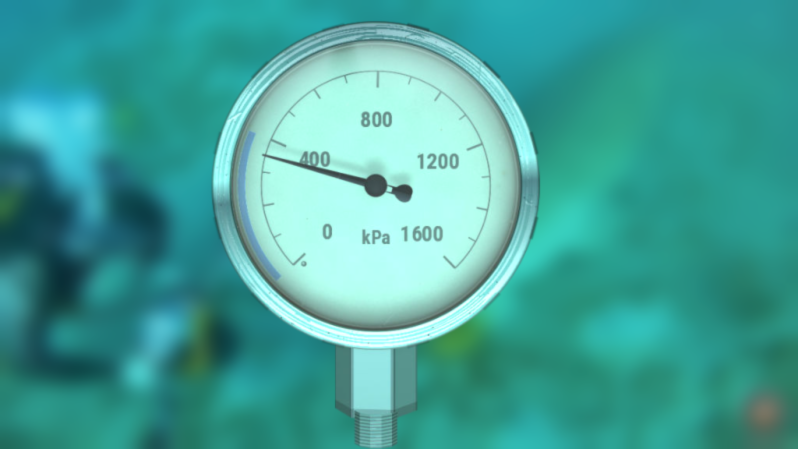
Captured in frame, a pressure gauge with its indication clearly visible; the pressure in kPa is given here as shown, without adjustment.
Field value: 350 kPa
